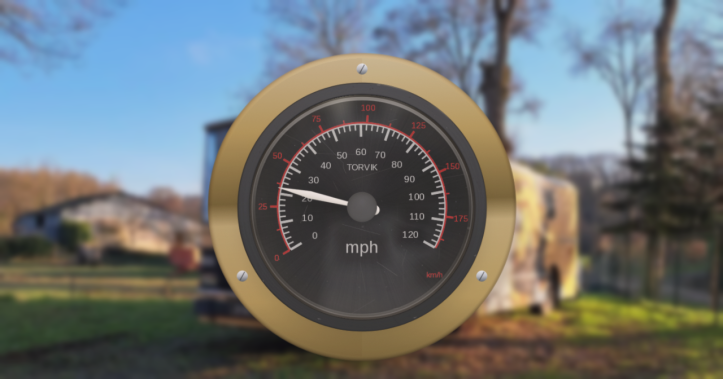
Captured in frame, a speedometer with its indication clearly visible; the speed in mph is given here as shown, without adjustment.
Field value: 22 mph
